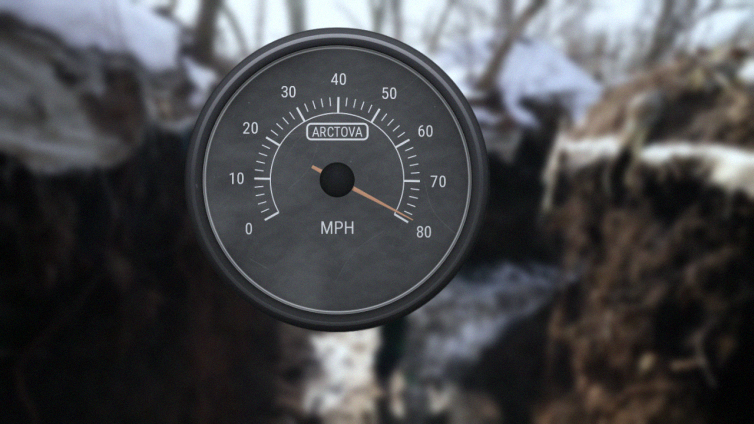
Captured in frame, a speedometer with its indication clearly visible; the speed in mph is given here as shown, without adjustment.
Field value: 79 mph
